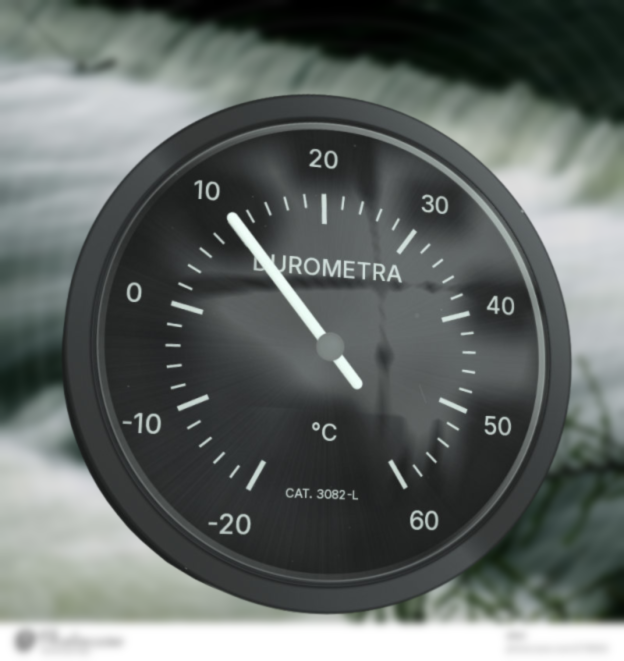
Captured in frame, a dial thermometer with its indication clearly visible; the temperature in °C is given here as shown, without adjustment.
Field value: 10 °C
